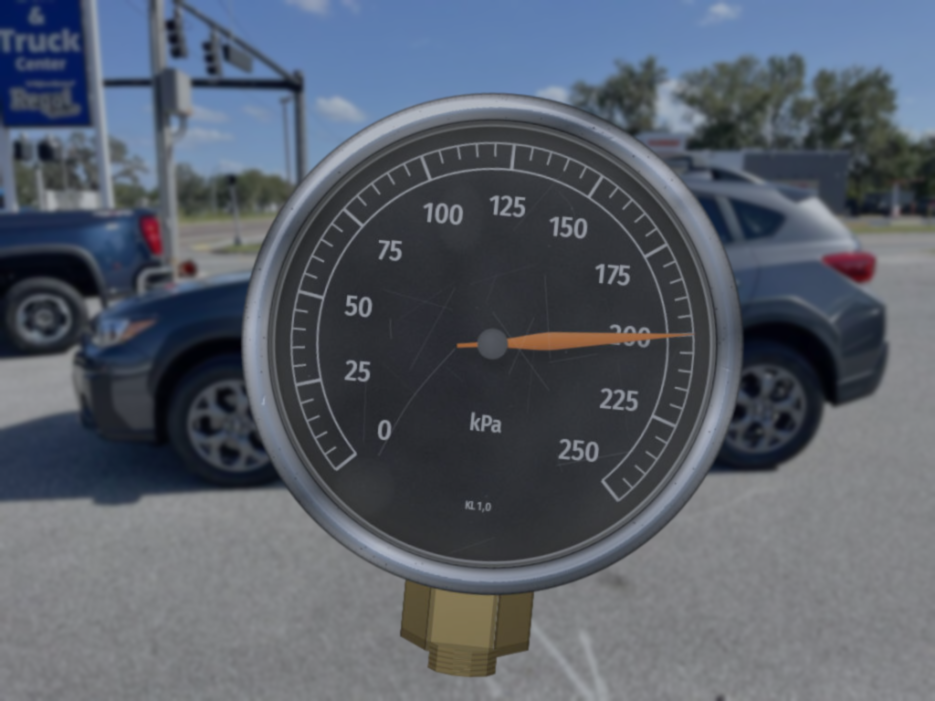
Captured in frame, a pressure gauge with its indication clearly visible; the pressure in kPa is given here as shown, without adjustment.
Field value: 200 kPa
